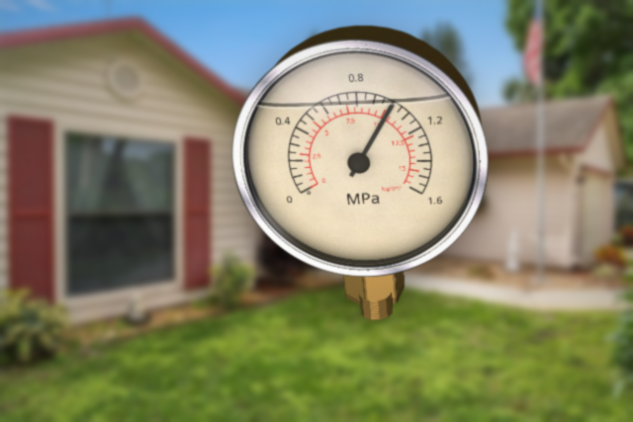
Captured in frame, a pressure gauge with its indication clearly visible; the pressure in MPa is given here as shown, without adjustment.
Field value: 1 MPa
